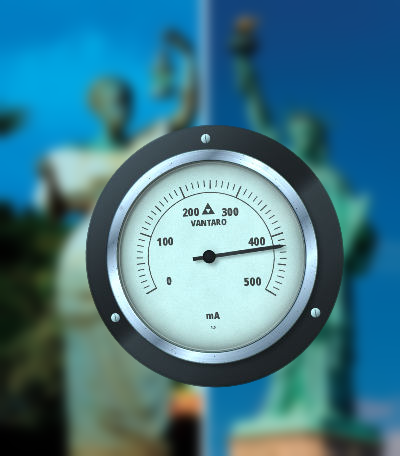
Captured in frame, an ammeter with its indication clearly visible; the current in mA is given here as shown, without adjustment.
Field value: 420 mA
